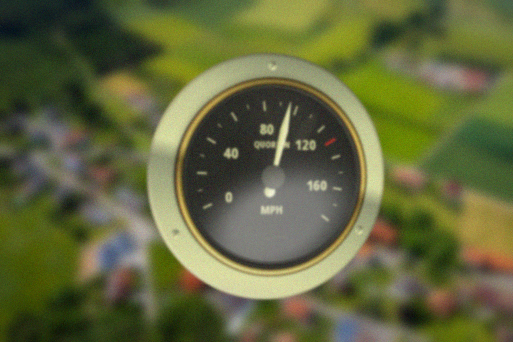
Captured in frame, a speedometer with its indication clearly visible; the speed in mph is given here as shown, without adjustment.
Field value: 95 mph
